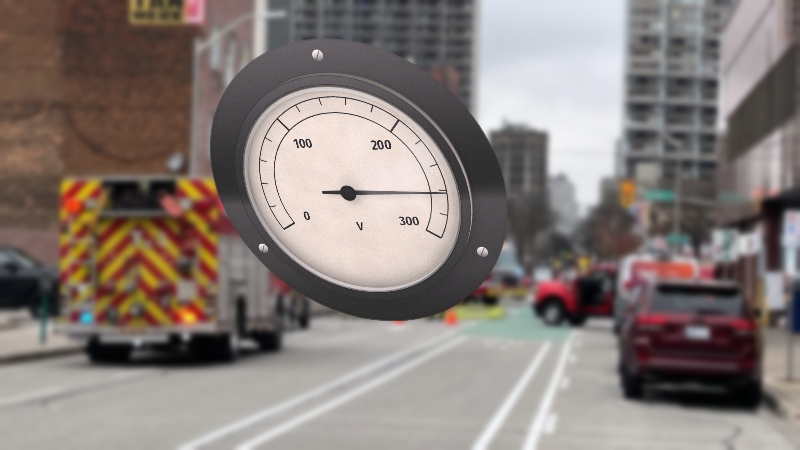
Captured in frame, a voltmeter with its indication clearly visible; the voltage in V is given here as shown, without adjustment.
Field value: 260 V
